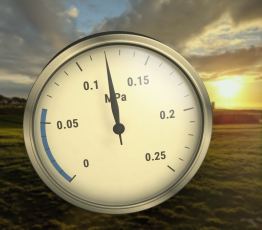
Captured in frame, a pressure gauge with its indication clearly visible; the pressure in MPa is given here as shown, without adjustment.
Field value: 0.12 MPa
